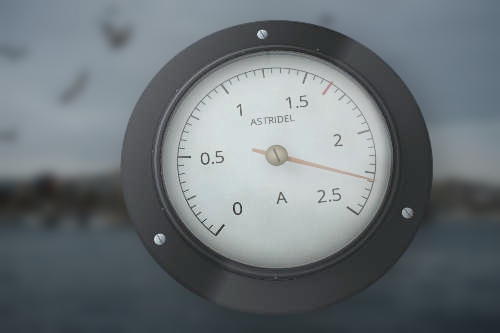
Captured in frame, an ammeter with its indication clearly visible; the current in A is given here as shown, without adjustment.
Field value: 2.3 A
